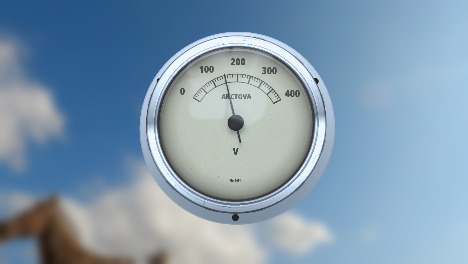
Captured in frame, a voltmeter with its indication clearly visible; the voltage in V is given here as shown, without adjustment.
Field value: 150 V
